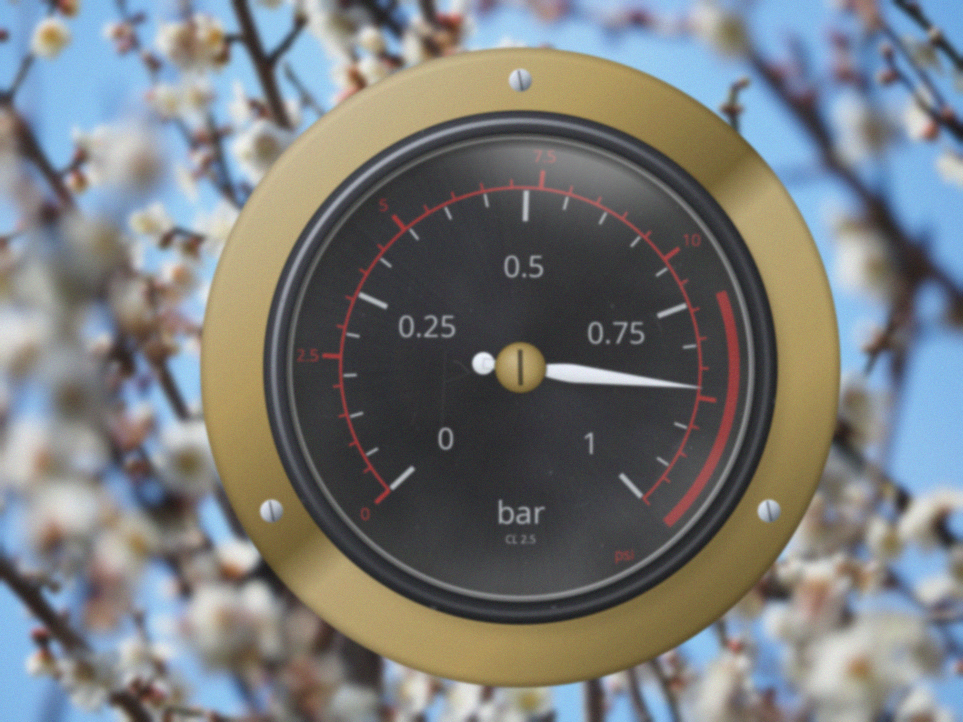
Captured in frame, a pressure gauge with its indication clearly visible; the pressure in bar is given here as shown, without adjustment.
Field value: 0.85 bar
